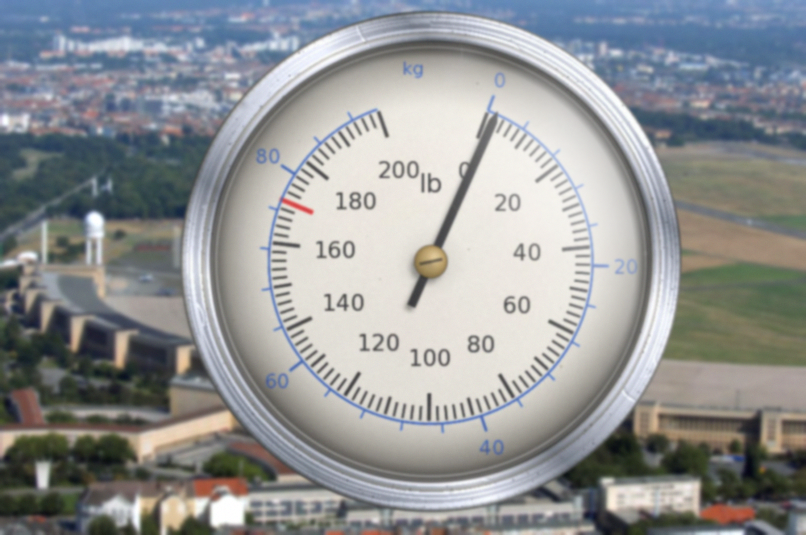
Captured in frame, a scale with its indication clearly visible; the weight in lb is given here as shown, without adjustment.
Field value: 2 lb
